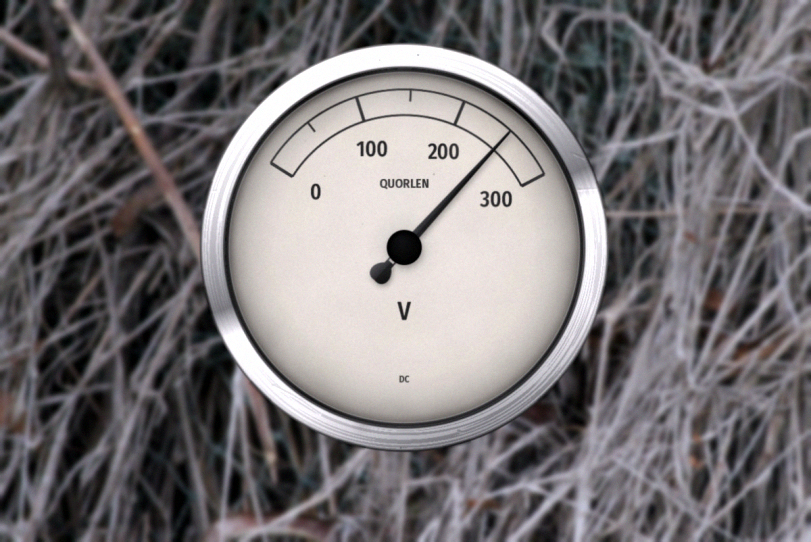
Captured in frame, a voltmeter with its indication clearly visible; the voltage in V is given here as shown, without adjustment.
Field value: 250 V
